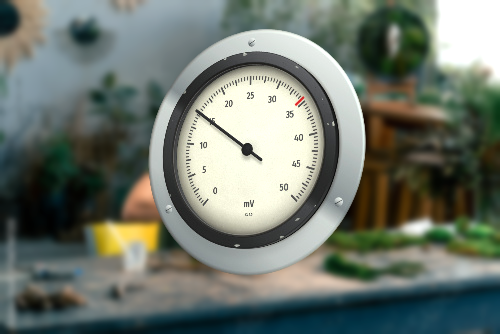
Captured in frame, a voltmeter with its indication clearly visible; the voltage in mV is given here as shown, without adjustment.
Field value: 15 mV
